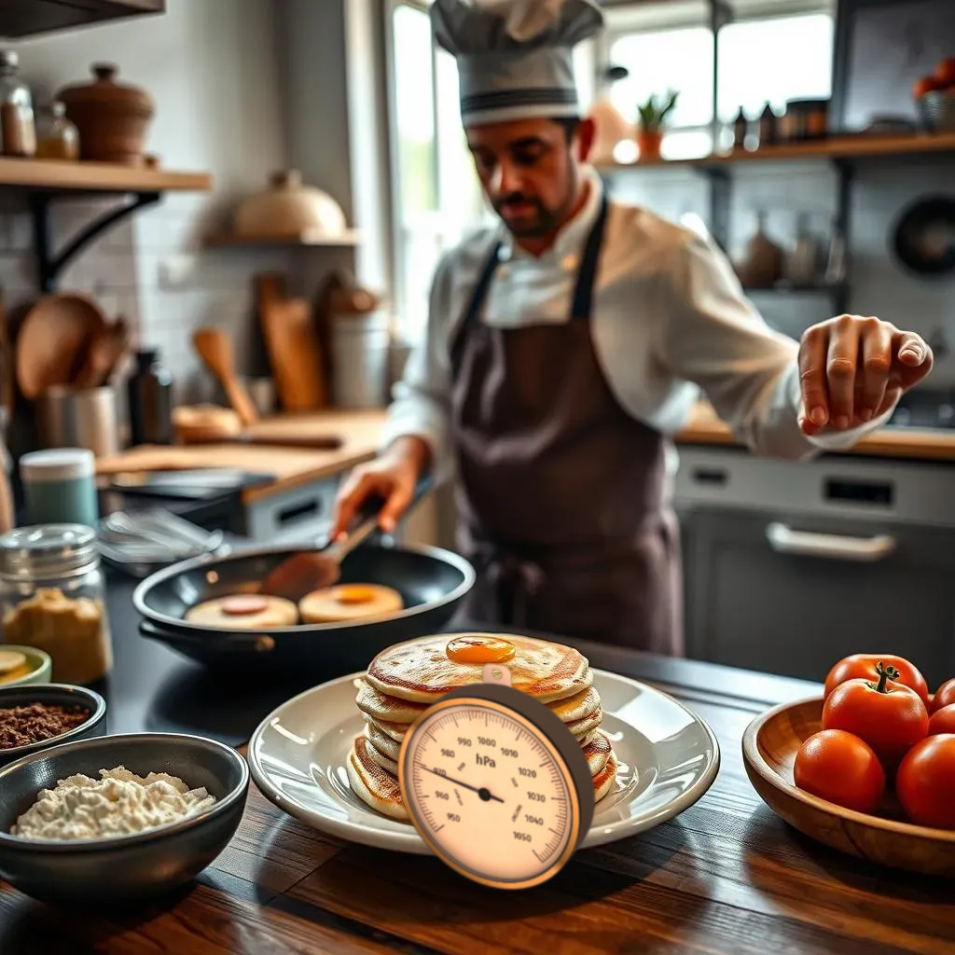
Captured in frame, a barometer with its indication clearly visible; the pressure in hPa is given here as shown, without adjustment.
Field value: 970 hPa
